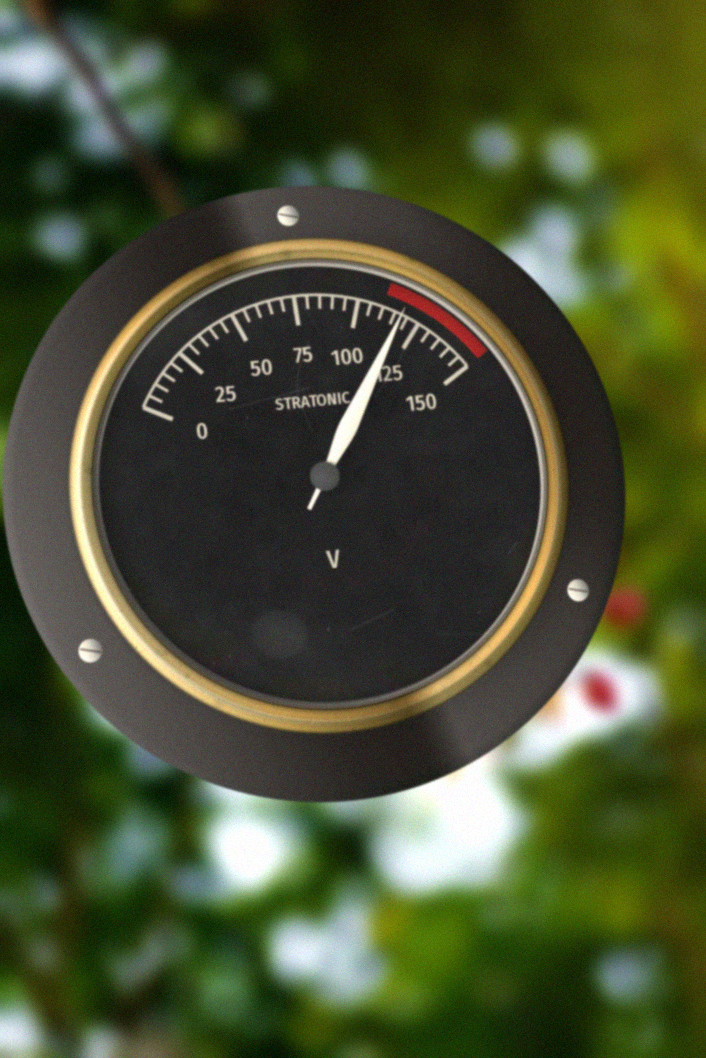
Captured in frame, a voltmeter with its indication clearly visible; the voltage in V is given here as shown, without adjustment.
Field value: 117.5 V
